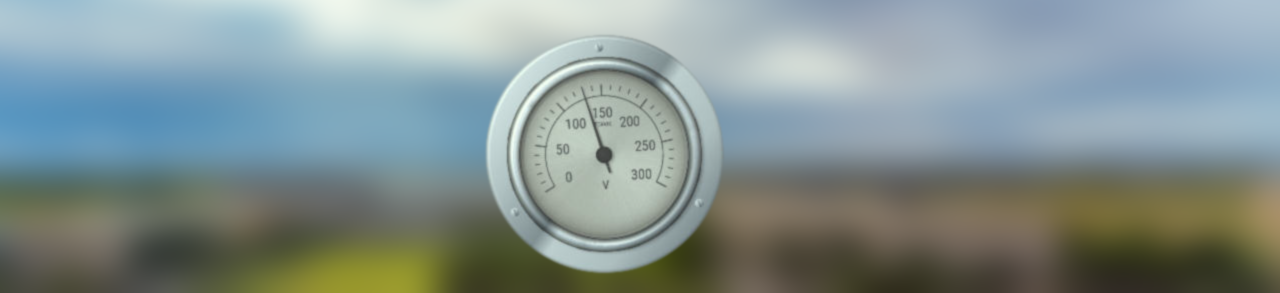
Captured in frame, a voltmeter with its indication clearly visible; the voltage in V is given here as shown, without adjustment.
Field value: 130 V
